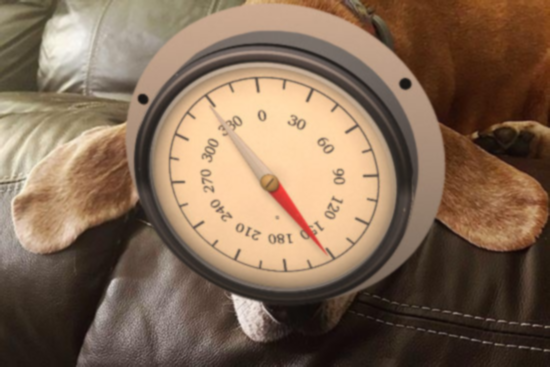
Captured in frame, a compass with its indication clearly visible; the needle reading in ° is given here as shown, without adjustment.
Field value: 150 °
